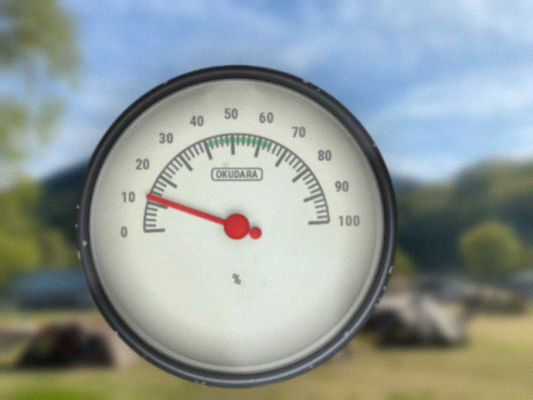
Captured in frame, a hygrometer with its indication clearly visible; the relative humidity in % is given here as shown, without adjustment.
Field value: 12 %
